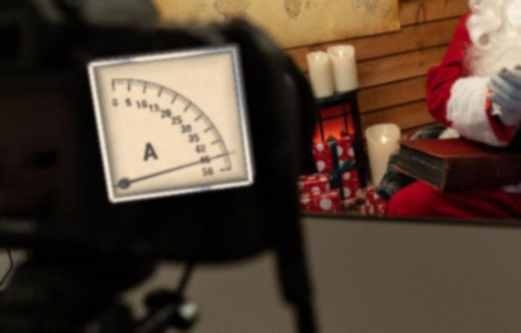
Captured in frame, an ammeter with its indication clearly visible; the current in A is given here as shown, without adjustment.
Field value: 45 A
